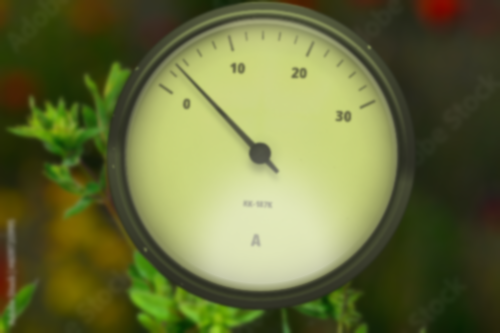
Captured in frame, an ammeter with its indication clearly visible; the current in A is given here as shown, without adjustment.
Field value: 3 A
